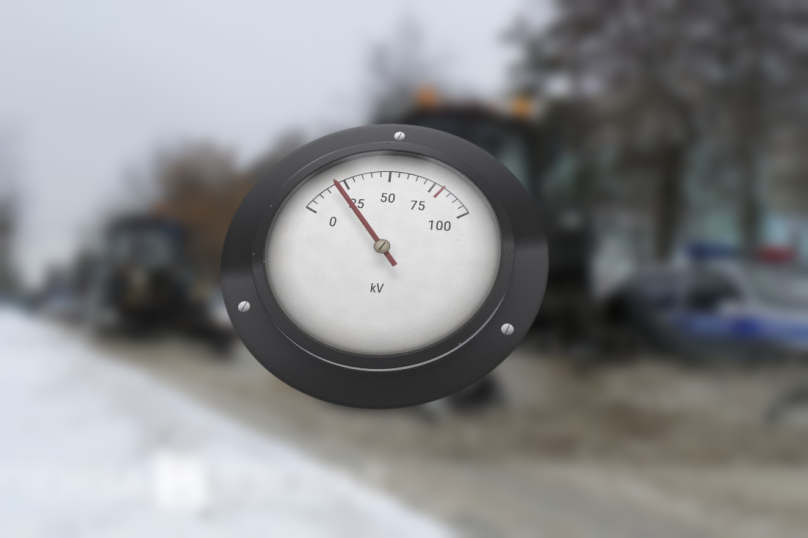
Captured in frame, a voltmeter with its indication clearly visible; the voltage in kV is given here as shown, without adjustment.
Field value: 20 kV
